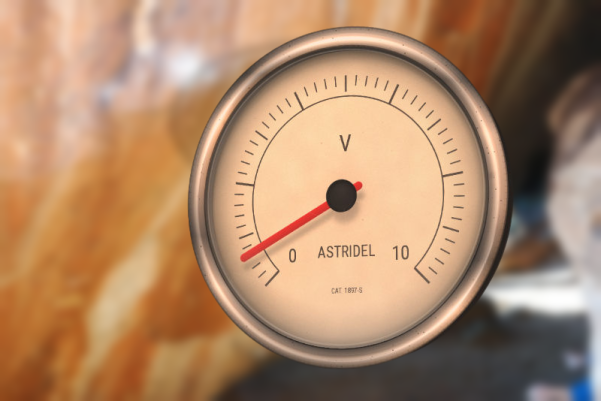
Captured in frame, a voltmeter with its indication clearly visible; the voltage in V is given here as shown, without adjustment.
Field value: 0.6 V
